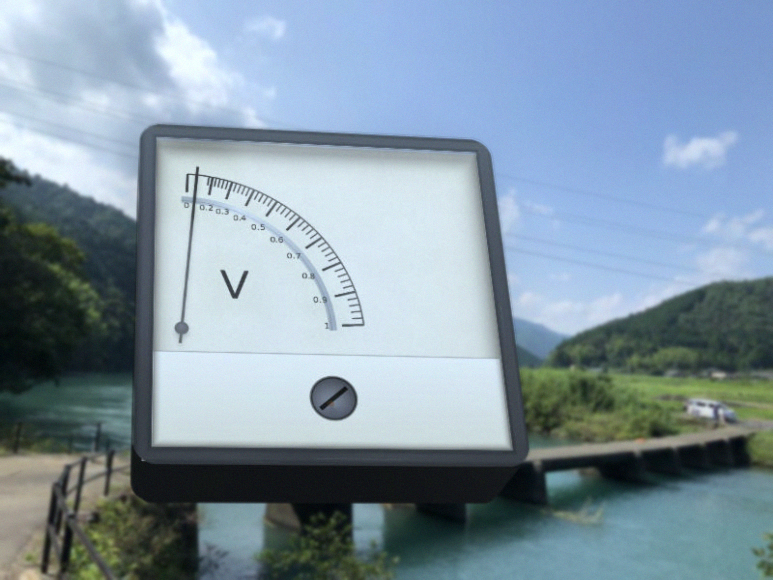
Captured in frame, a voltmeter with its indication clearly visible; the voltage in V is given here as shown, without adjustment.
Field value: 0.1 V
